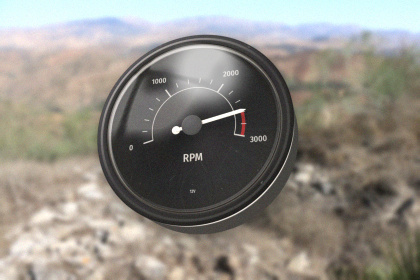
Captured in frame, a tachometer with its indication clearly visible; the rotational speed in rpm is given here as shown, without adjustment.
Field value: 2600 rpm
